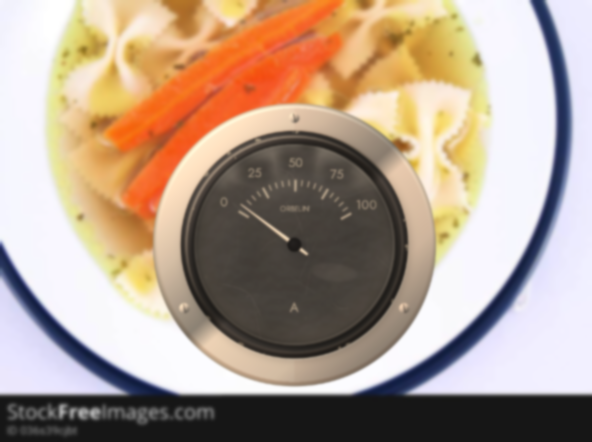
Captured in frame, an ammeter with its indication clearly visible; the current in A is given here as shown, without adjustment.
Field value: 5 A
